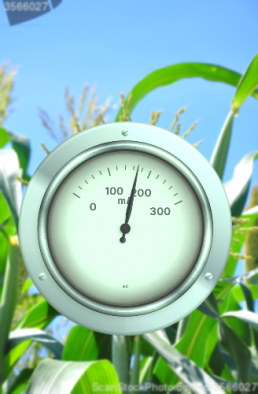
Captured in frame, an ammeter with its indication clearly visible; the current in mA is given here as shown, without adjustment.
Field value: 170 mA
